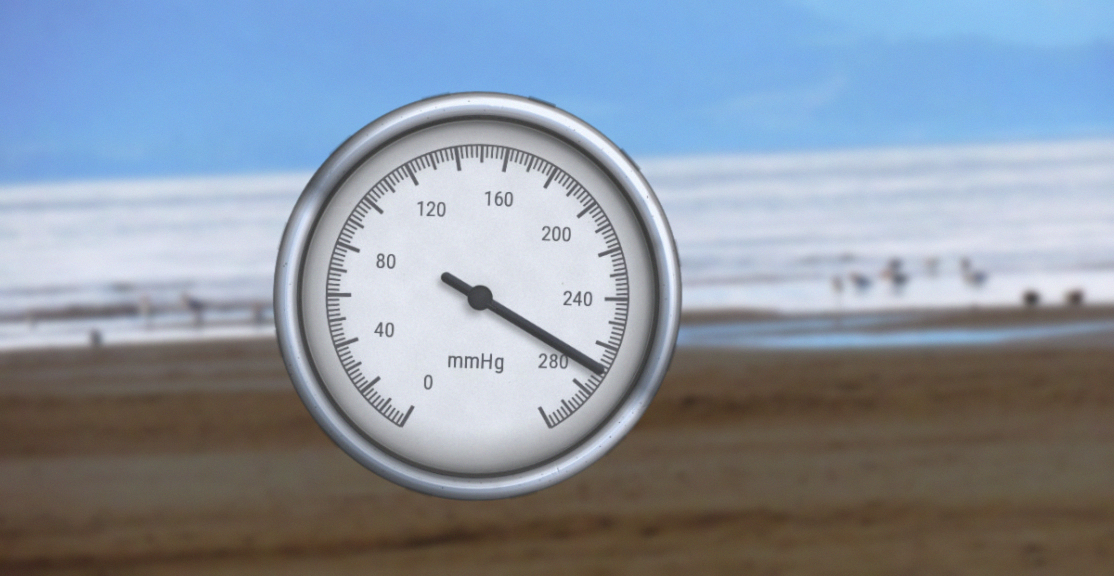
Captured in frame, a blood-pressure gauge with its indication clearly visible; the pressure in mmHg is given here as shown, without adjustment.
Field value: 270 mmHg
